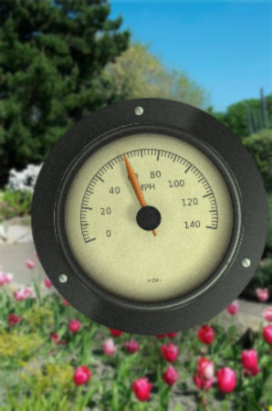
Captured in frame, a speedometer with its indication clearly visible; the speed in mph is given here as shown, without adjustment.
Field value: 60 mph
